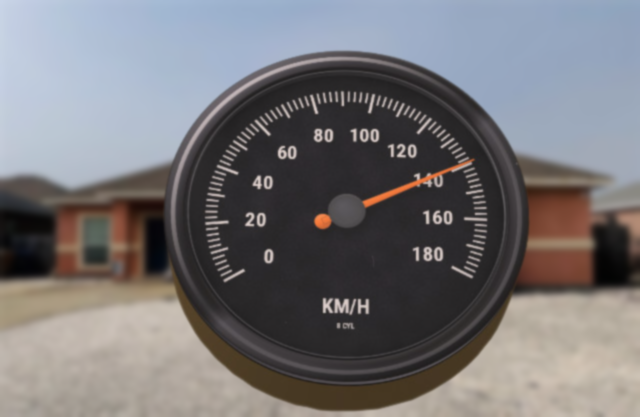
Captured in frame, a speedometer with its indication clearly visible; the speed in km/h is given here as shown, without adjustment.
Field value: 140 km/h
